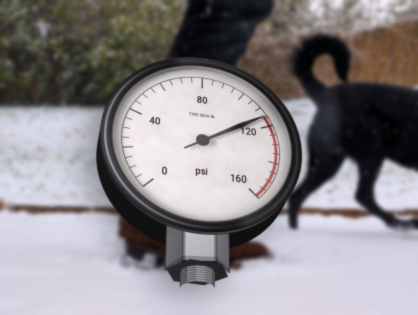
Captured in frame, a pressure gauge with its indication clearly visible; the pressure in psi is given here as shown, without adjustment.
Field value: 115 psi
